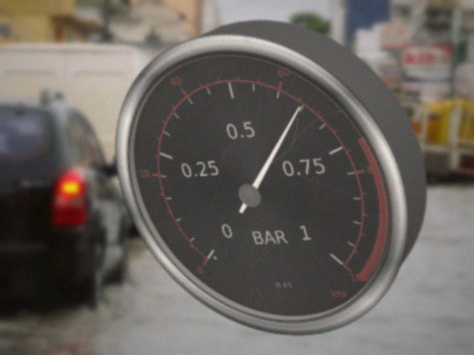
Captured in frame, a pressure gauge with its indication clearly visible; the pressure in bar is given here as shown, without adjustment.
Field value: 0.65 bar
